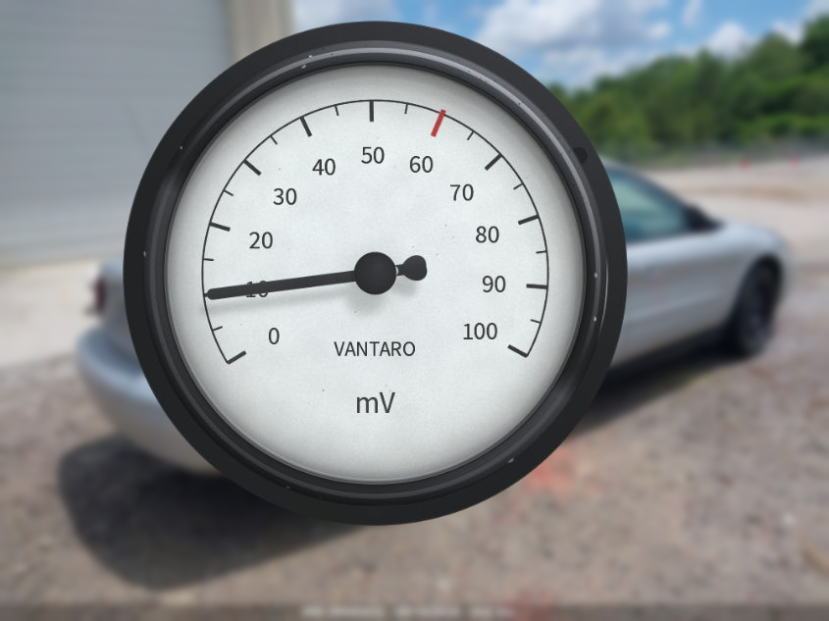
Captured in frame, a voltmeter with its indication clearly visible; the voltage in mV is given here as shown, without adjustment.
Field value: 10 mV
